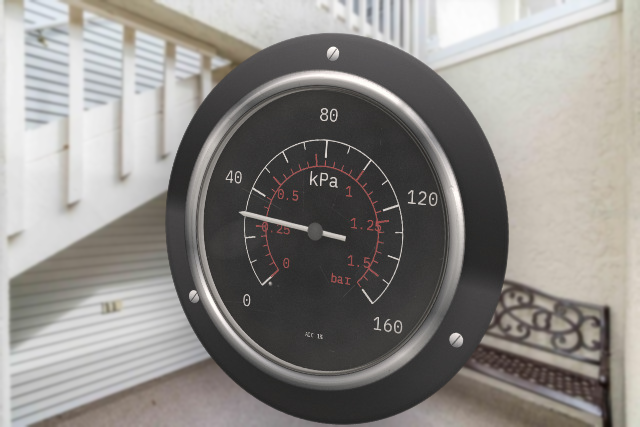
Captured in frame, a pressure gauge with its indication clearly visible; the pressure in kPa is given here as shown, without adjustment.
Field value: 30 kPa
